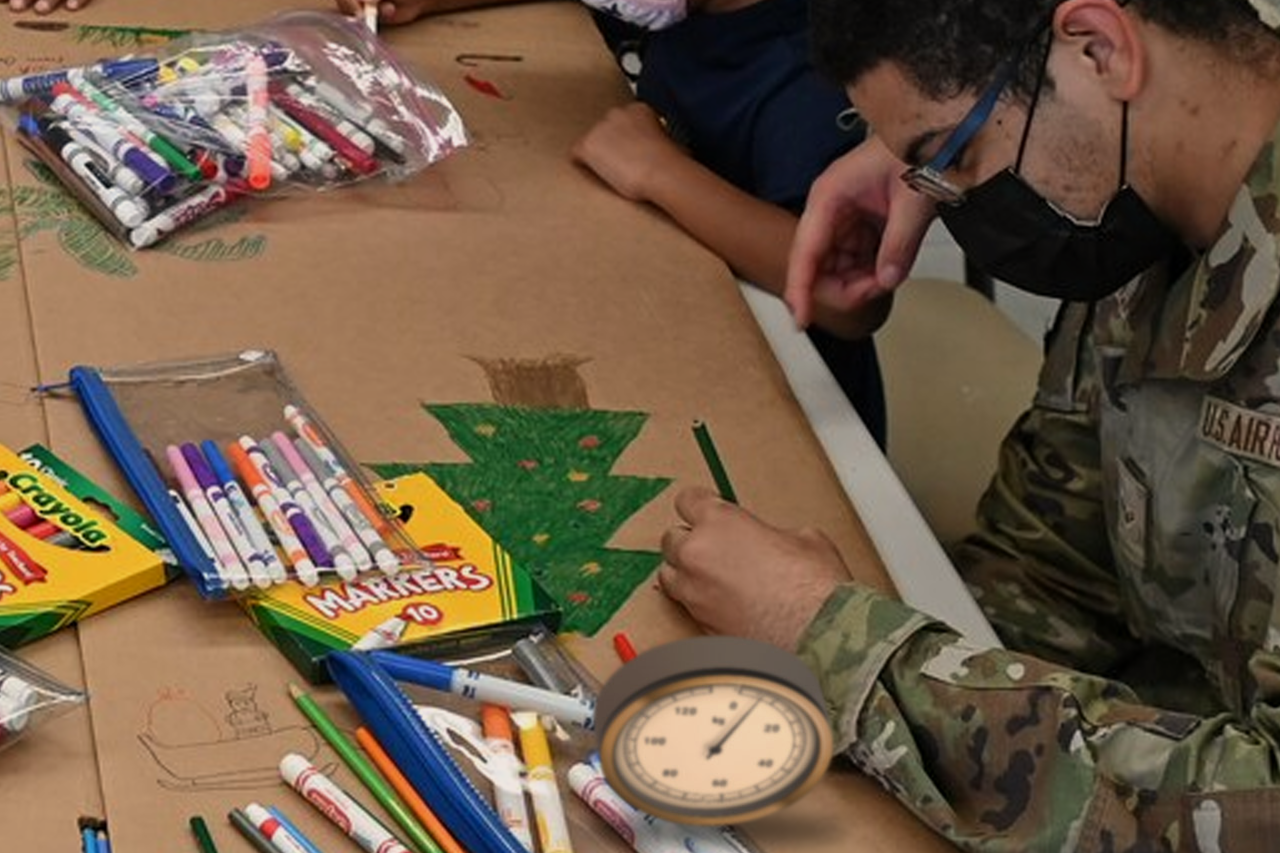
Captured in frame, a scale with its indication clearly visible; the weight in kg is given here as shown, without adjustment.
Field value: 5 kg
